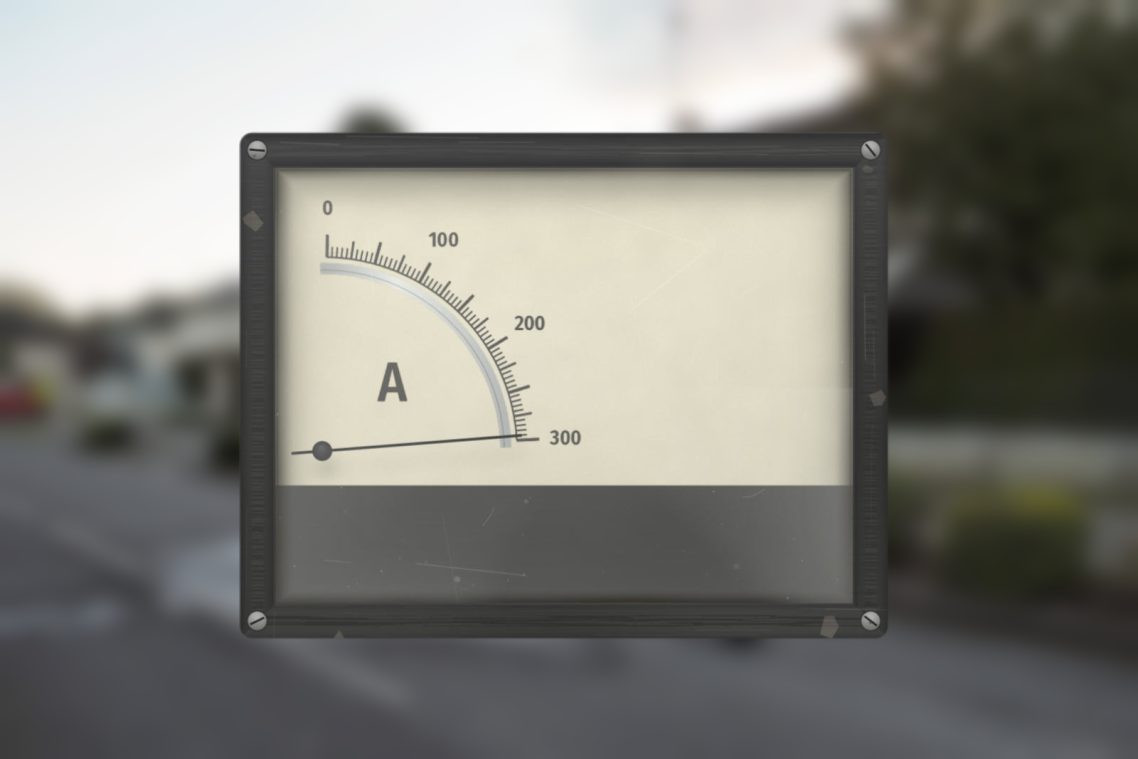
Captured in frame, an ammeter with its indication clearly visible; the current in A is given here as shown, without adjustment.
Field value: 295 A
